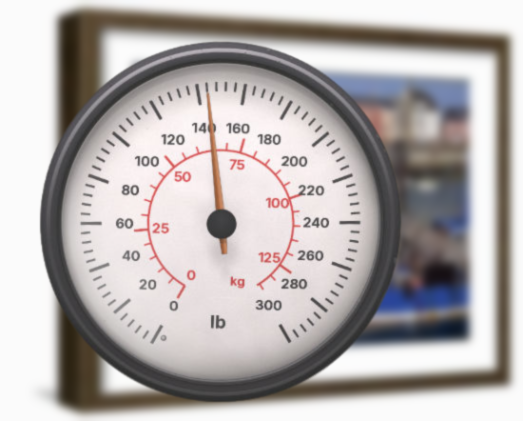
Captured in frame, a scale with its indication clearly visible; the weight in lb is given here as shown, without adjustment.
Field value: 144 lb
